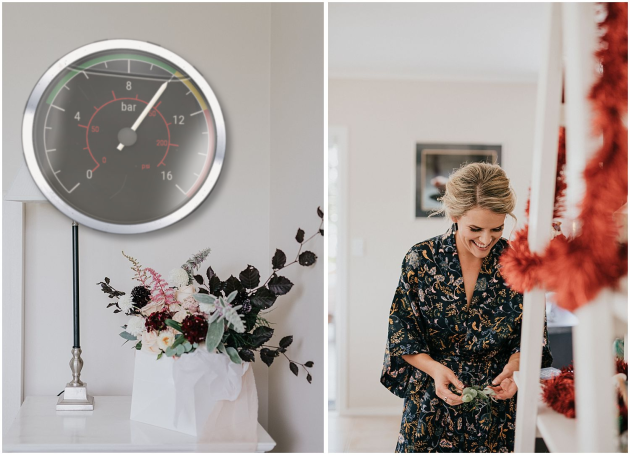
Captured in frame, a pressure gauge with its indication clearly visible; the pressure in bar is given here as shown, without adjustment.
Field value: 10 bar
